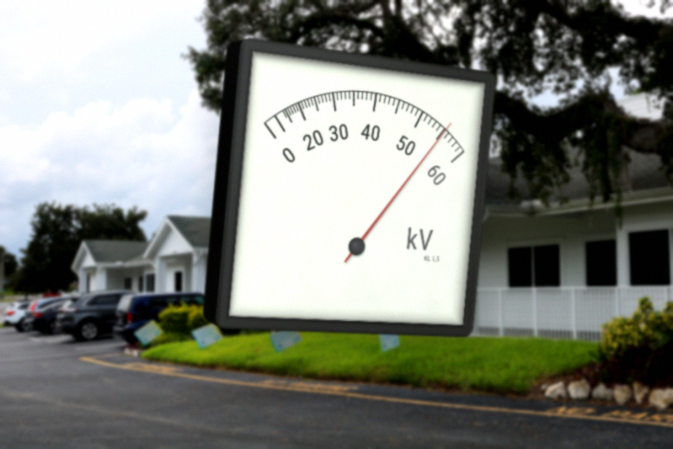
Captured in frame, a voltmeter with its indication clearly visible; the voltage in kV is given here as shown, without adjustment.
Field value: 55 kV
